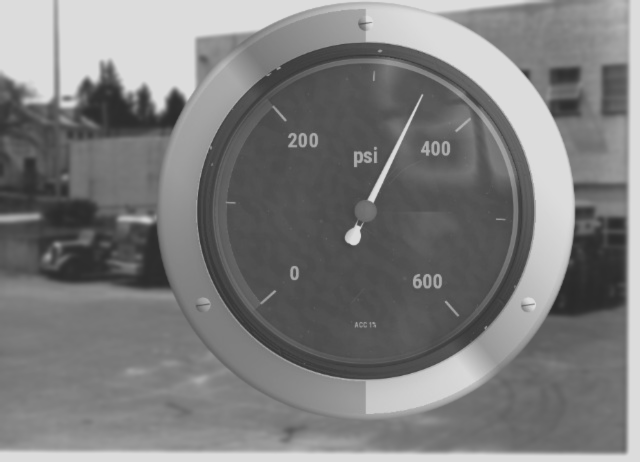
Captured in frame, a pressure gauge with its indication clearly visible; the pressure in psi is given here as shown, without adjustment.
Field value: 350 psi
